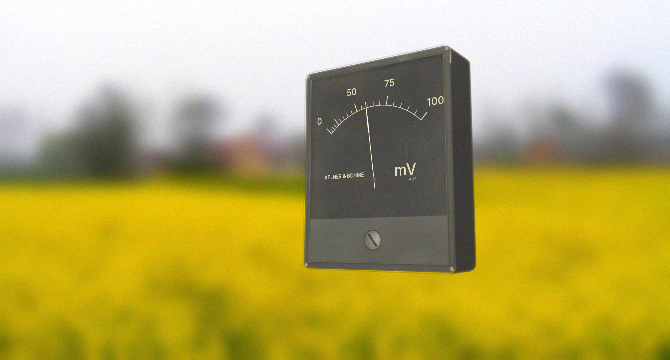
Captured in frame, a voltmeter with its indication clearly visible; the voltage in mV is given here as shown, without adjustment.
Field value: 60 mV
